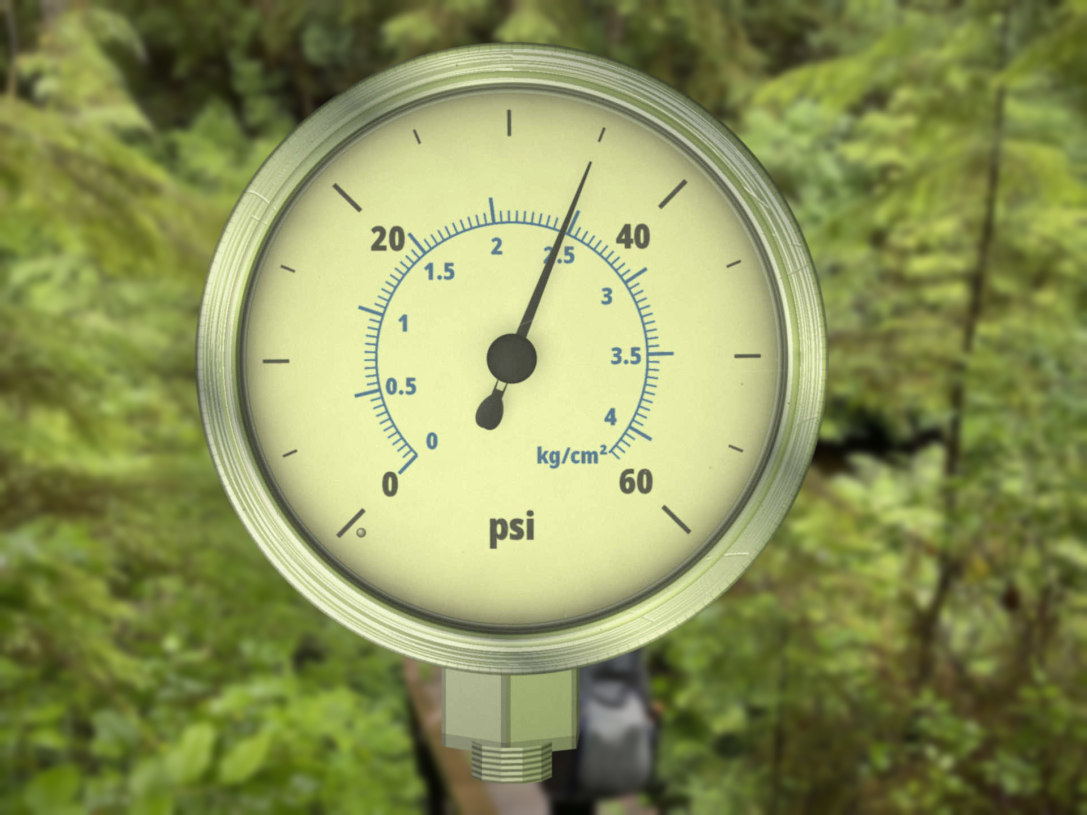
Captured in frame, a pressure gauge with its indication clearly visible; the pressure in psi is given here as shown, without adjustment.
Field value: 35 psi
